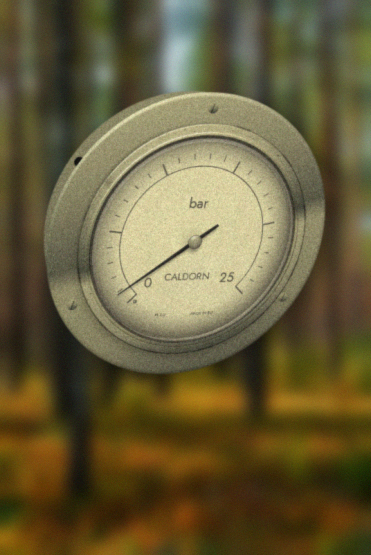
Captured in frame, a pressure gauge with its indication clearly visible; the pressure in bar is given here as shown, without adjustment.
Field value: 1 bar
